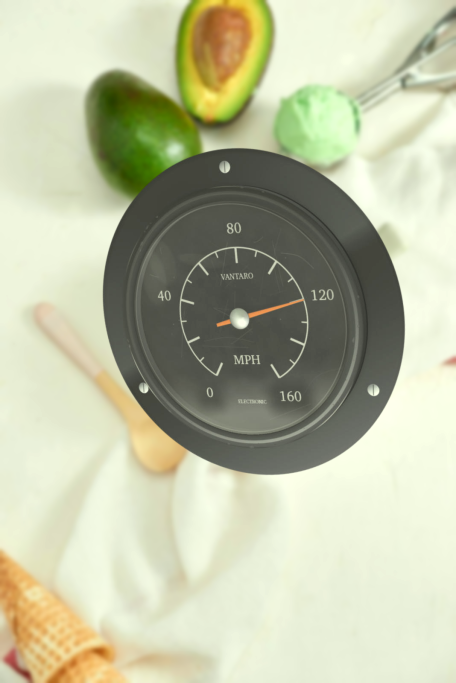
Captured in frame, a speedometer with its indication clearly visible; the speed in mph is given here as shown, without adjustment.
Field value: 120 mph
